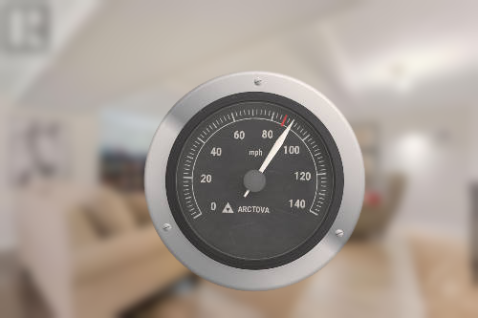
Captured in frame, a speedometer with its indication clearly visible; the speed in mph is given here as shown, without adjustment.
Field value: 90 mph
